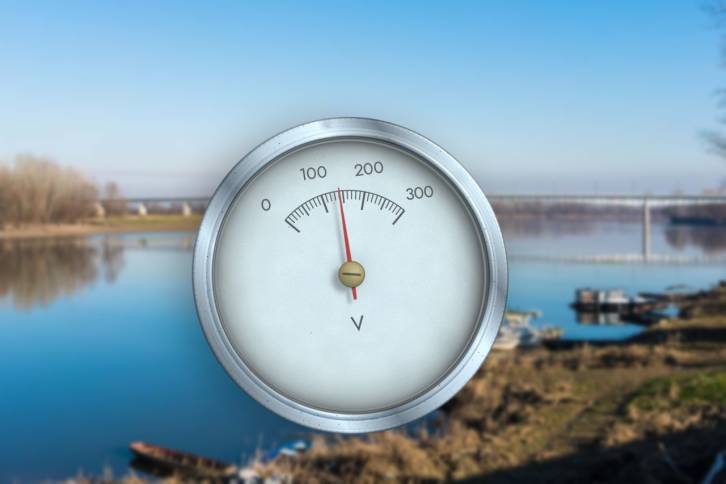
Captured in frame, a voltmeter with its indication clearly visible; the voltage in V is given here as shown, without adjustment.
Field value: 140 V
